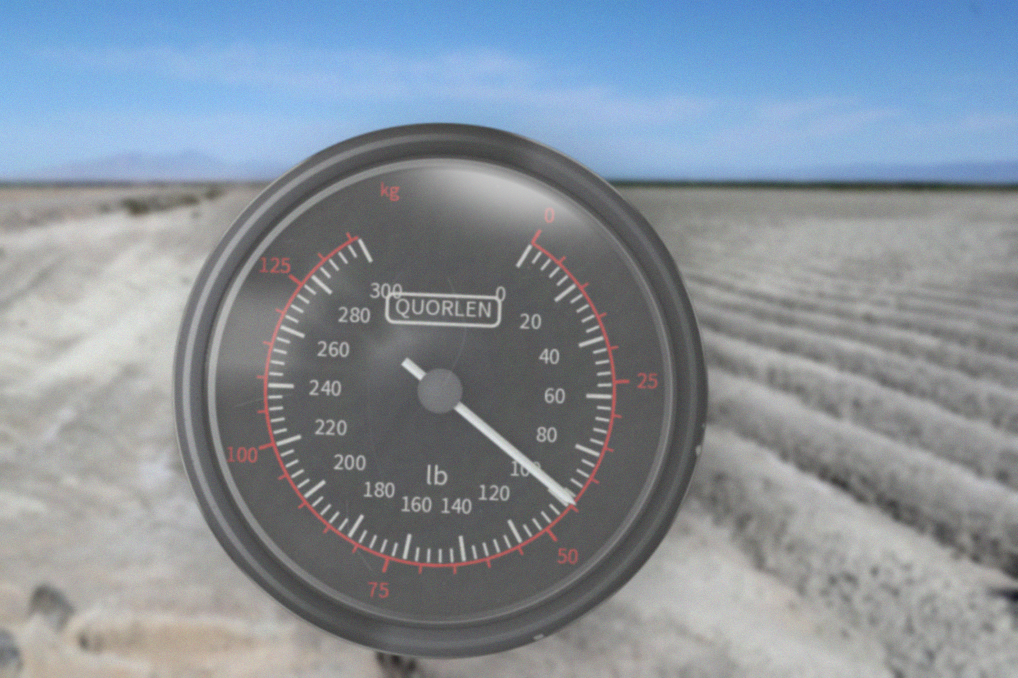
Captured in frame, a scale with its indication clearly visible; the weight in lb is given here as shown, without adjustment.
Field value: 98 lb
